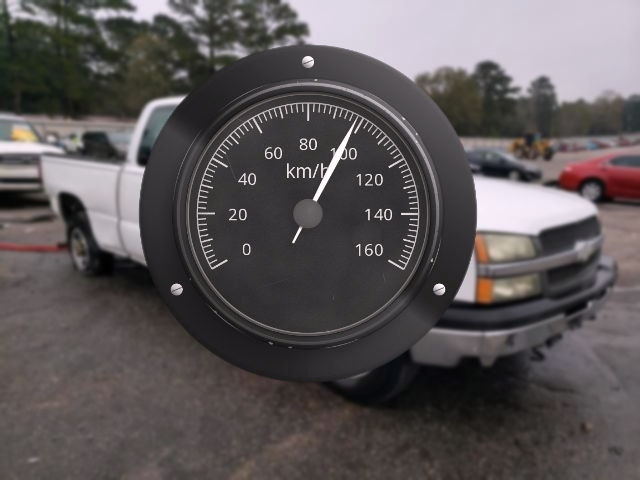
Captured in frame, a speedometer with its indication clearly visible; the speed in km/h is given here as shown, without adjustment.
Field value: 98 km/h
